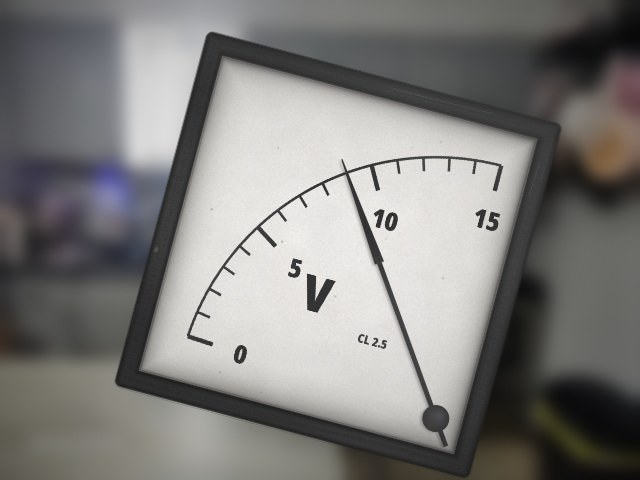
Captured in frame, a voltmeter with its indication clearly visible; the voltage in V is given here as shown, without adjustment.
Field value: 9 V
